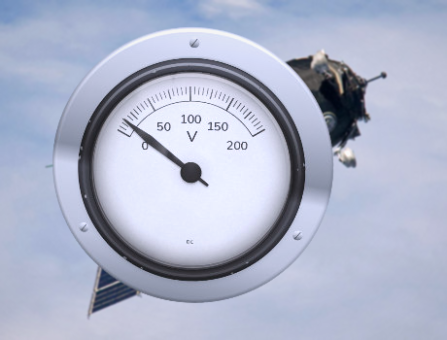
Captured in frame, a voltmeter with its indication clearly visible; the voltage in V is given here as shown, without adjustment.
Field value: 15 V
